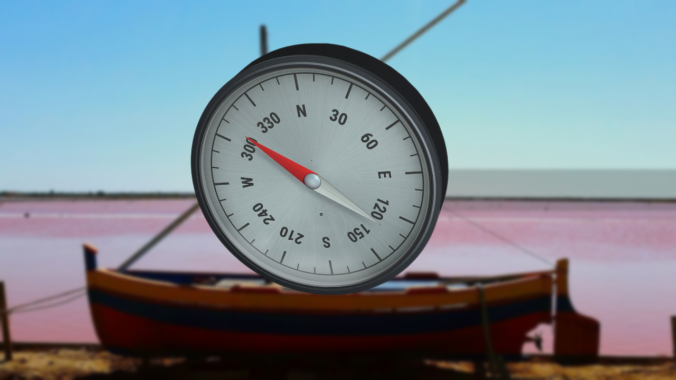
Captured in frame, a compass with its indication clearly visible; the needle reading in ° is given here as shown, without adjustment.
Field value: 310 °
